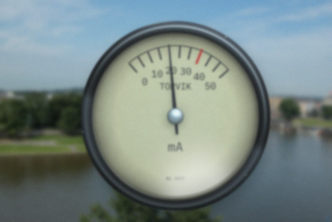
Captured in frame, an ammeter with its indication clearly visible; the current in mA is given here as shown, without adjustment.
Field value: 20 mA
